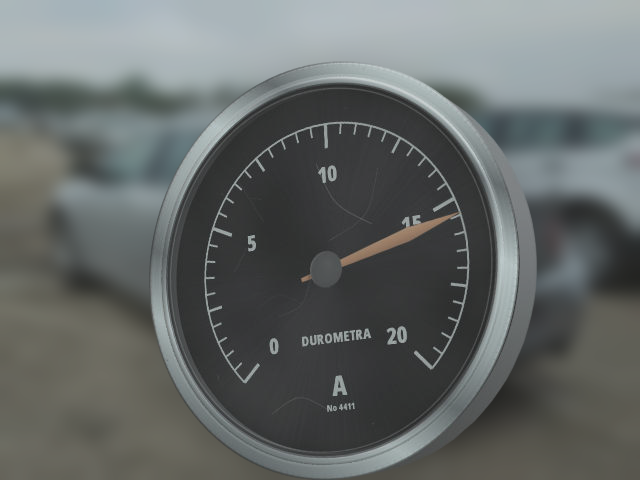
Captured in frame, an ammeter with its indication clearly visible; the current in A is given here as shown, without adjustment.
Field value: 15.5 A
